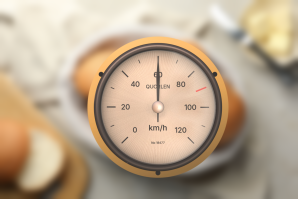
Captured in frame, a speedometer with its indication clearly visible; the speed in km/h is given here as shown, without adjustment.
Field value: 60 km/h
